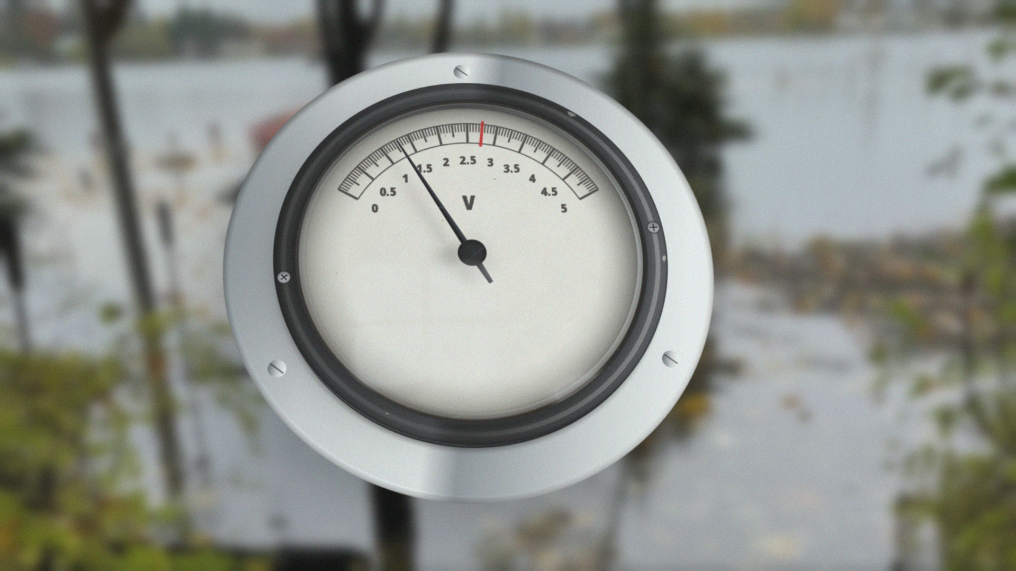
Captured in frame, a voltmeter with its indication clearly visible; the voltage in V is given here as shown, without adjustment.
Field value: 1.25 V
